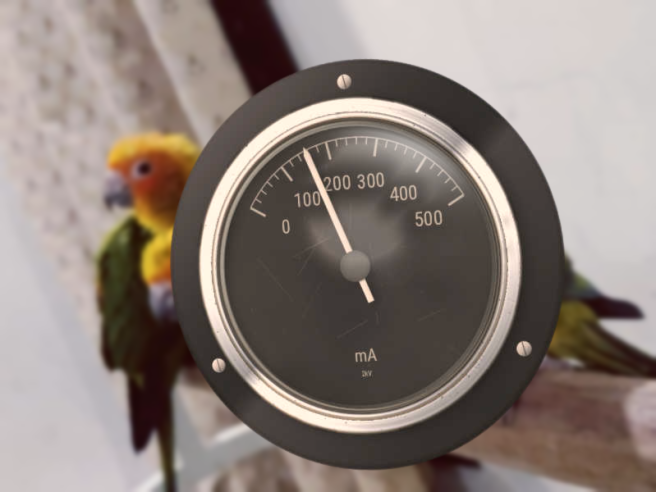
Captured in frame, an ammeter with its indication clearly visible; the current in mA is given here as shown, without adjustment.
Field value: 160 mA
